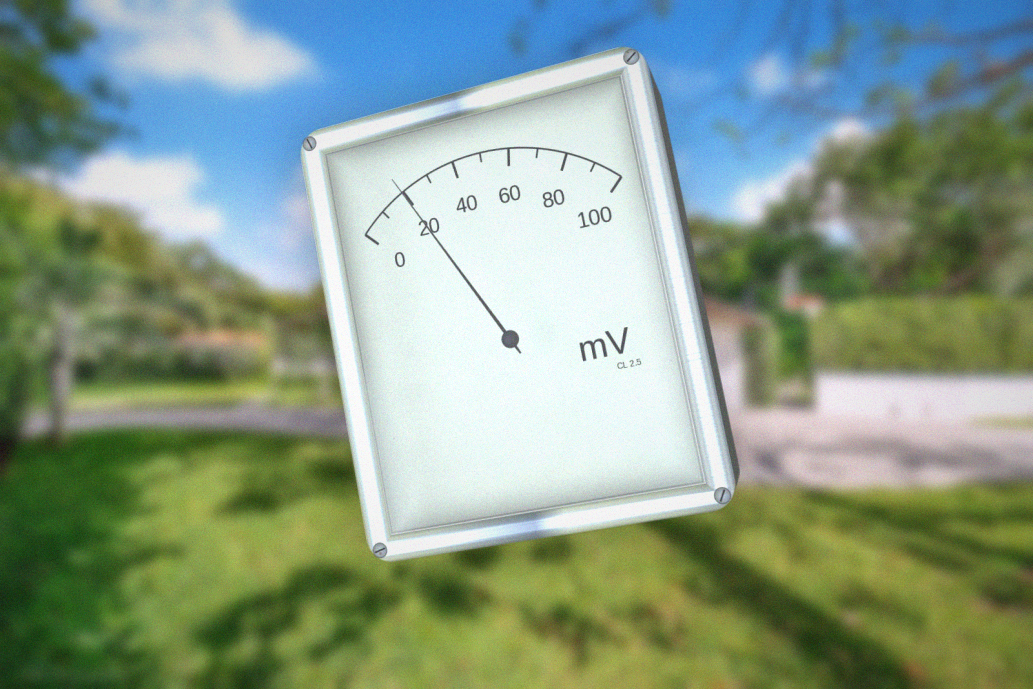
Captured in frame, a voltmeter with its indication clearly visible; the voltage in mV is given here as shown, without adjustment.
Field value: 20 mV
